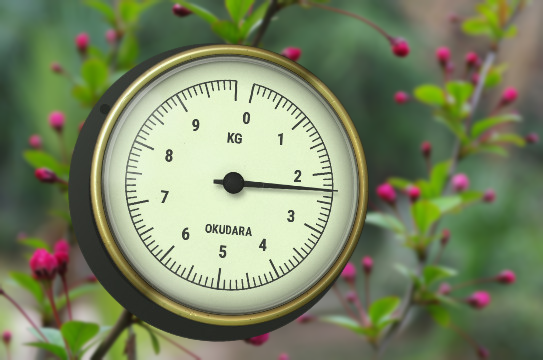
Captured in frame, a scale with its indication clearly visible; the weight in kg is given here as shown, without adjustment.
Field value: 2.3 kg
